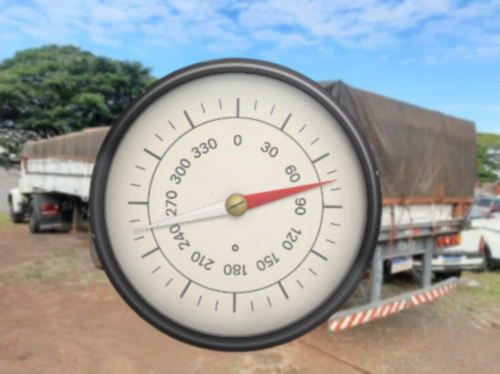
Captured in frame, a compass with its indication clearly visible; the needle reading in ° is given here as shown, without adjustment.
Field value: 75 °
